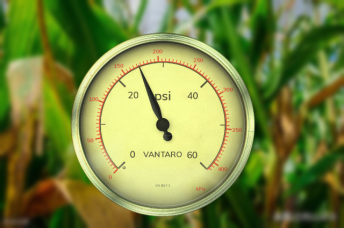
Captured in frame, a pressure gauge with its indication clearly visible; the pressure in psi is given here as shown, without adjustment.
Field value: 25 psi
